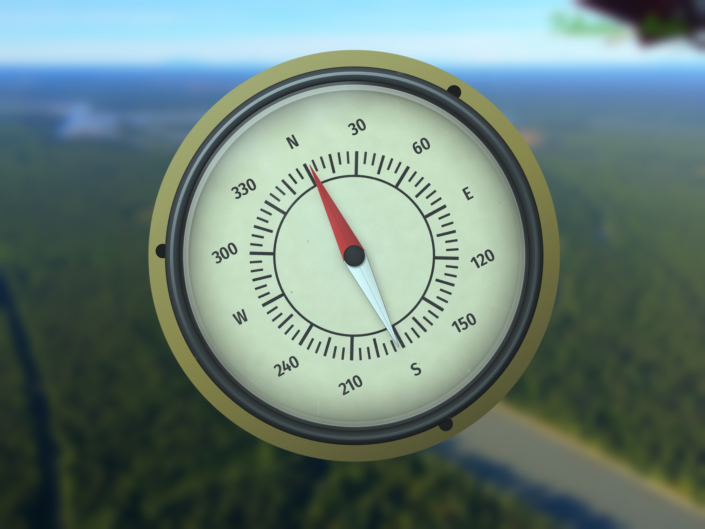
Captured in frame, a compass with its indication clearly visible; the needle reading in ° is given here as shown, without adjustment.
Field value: 2.5 °
